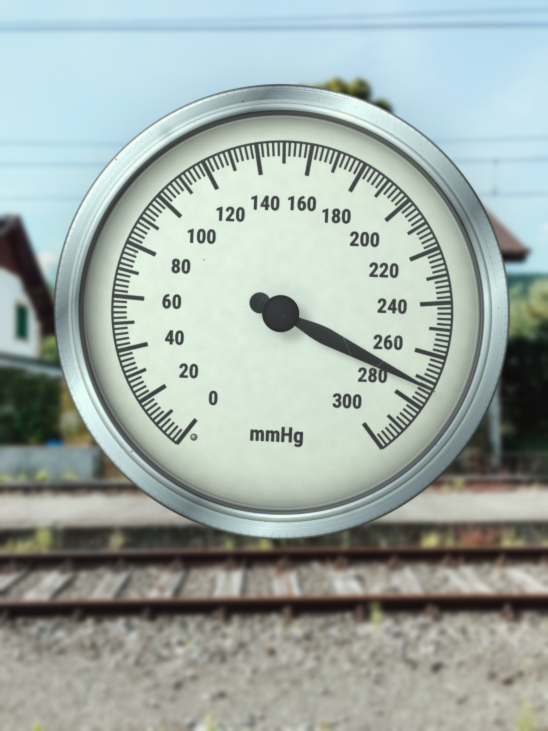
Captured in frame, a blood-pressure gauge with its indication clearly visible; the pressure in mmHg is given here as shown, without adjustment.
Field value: 272 mmHg
